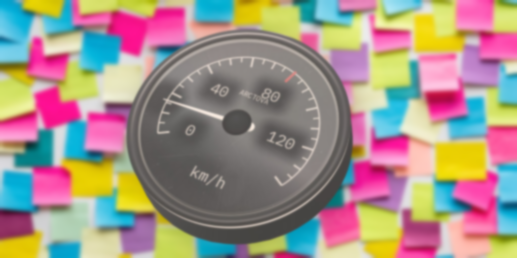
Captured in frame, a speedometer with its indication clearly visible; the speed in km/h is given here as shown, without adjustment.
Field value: 15 km/h
